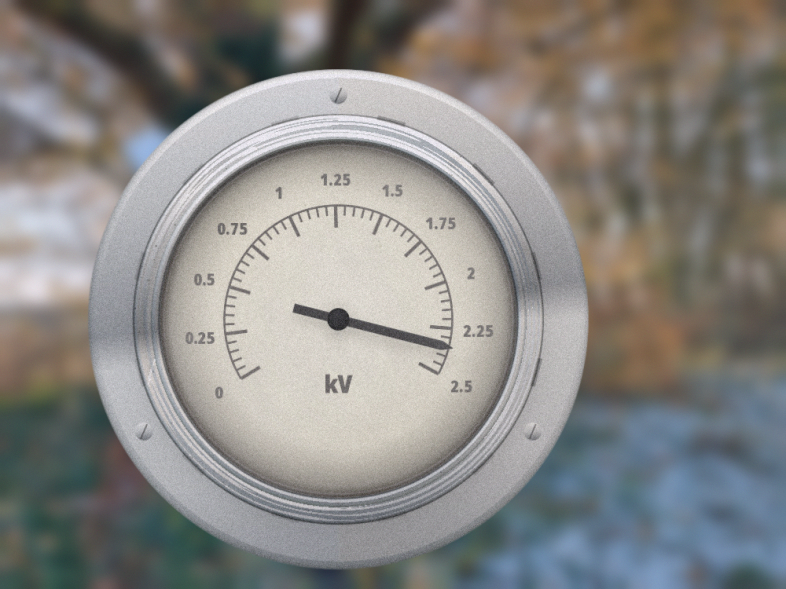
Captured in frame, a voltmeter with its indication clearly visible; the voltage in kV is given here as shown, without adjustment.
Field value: 2.35 kV
